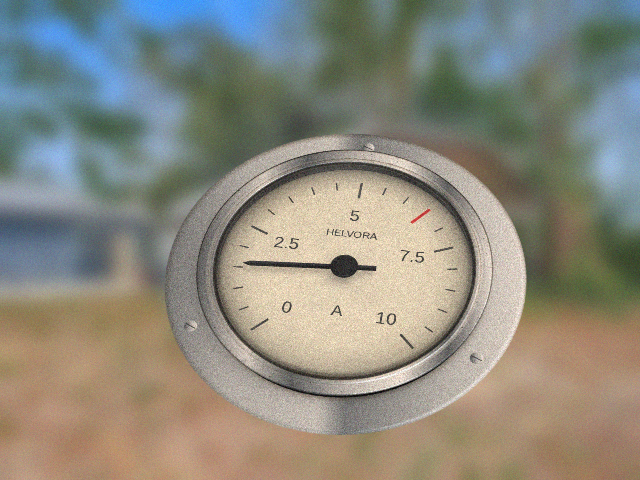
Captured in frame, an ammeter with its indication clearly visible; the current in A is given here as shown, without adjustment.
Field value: 1.5 A
